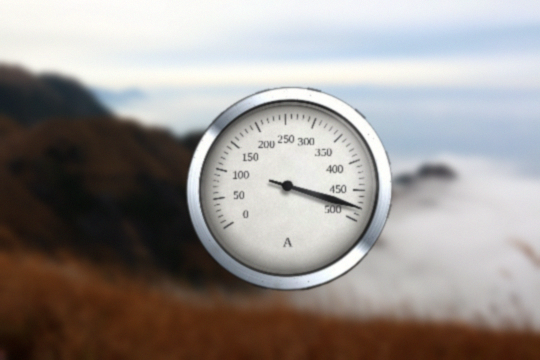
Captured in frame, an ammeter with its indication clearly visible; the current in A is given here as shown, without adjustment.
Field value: 480 A
